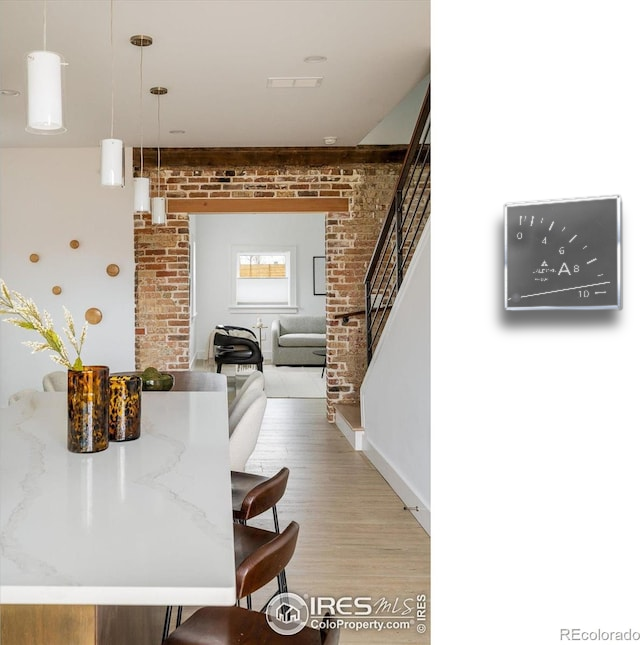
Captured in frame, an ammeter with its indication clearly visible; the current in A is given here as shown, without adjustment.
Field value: 9.5 A
